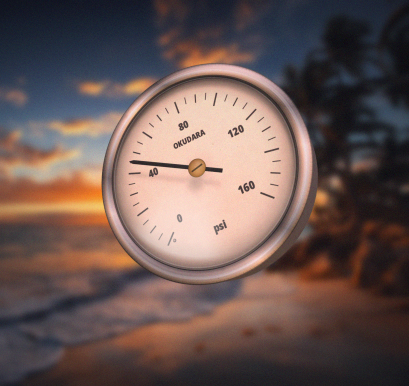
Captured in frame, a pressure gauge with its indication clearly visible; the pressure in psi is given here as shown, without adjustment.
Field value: 45 psi
